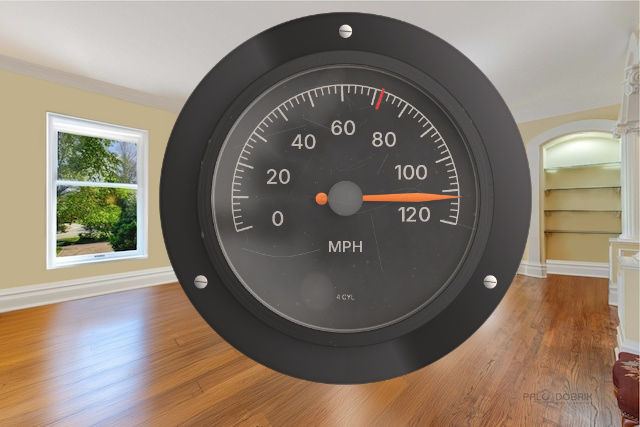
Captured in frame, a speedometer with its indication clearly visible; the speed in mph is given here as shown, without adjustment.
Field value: 112 mph
